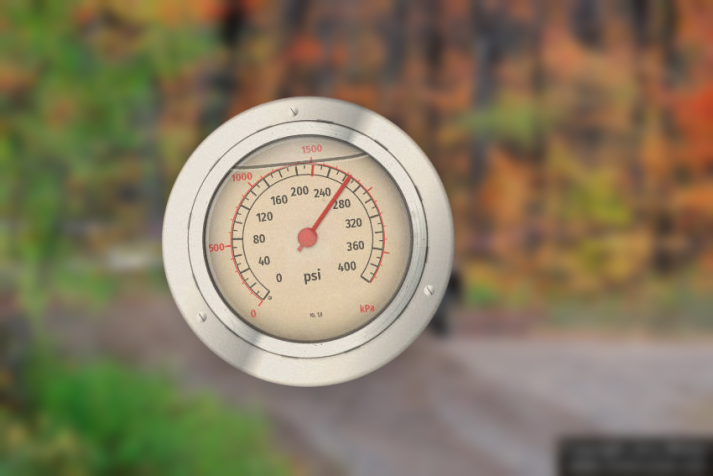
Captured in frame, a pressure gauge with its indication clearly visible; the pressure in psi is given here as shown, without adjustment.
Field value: 265 psi
